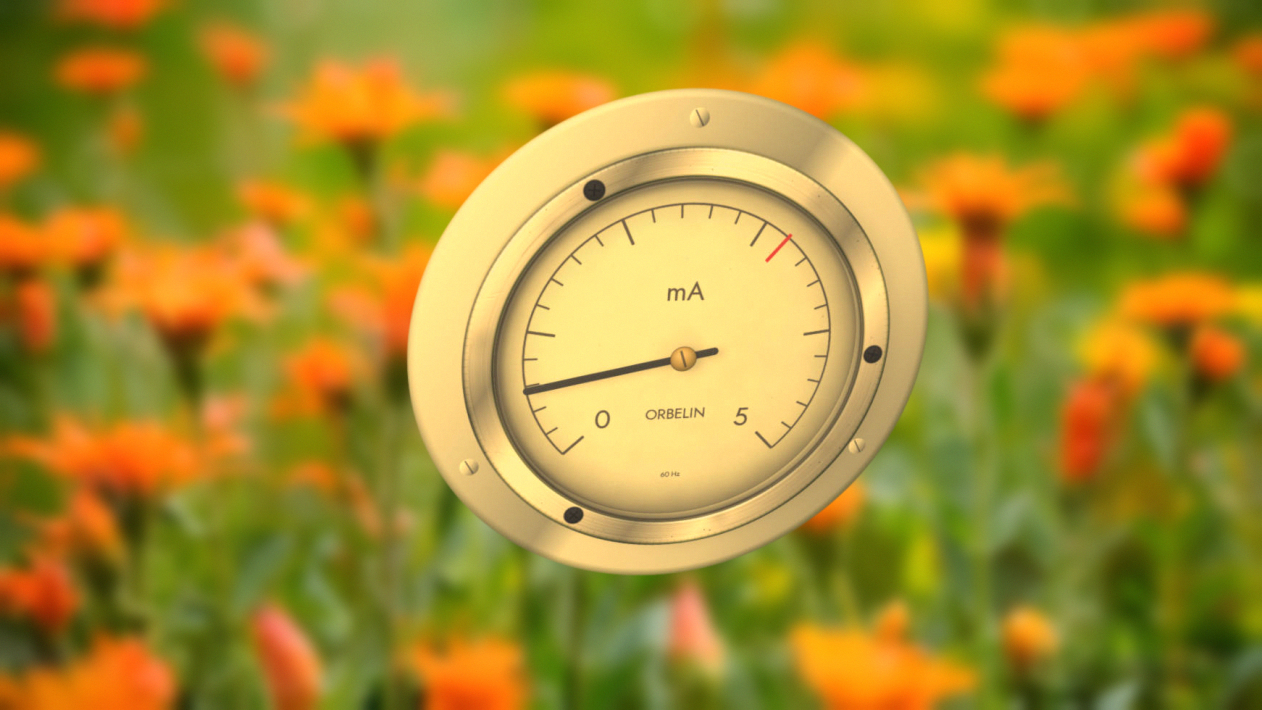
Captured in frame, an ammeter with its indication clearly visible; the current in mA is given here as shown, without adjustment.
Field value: 0.6 mA
